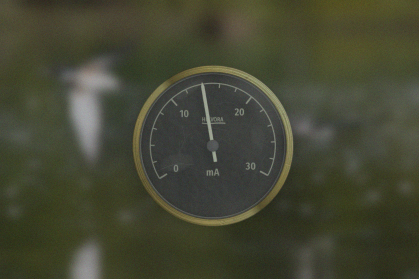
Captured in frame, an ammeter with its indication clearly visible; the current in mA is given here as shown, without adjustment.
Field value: 14 mA
